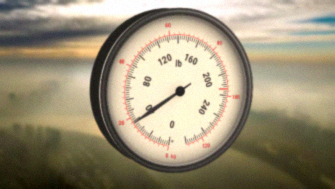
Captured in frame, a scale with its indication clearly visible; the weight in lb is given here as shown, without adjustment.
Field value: 40 lb
